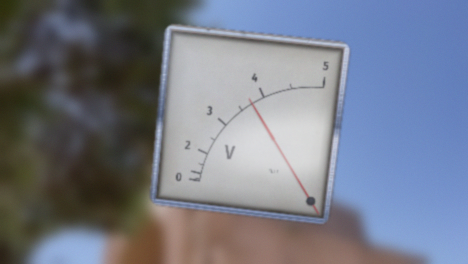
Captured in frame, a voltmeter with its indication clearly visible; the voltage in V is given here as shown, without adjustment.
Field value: 3.75 V
